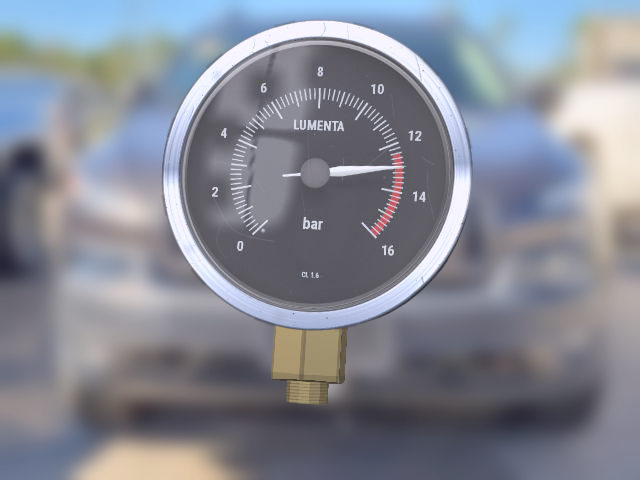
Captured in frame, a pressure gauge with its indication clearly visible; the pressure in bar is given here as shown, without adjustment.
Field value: 13 bar
